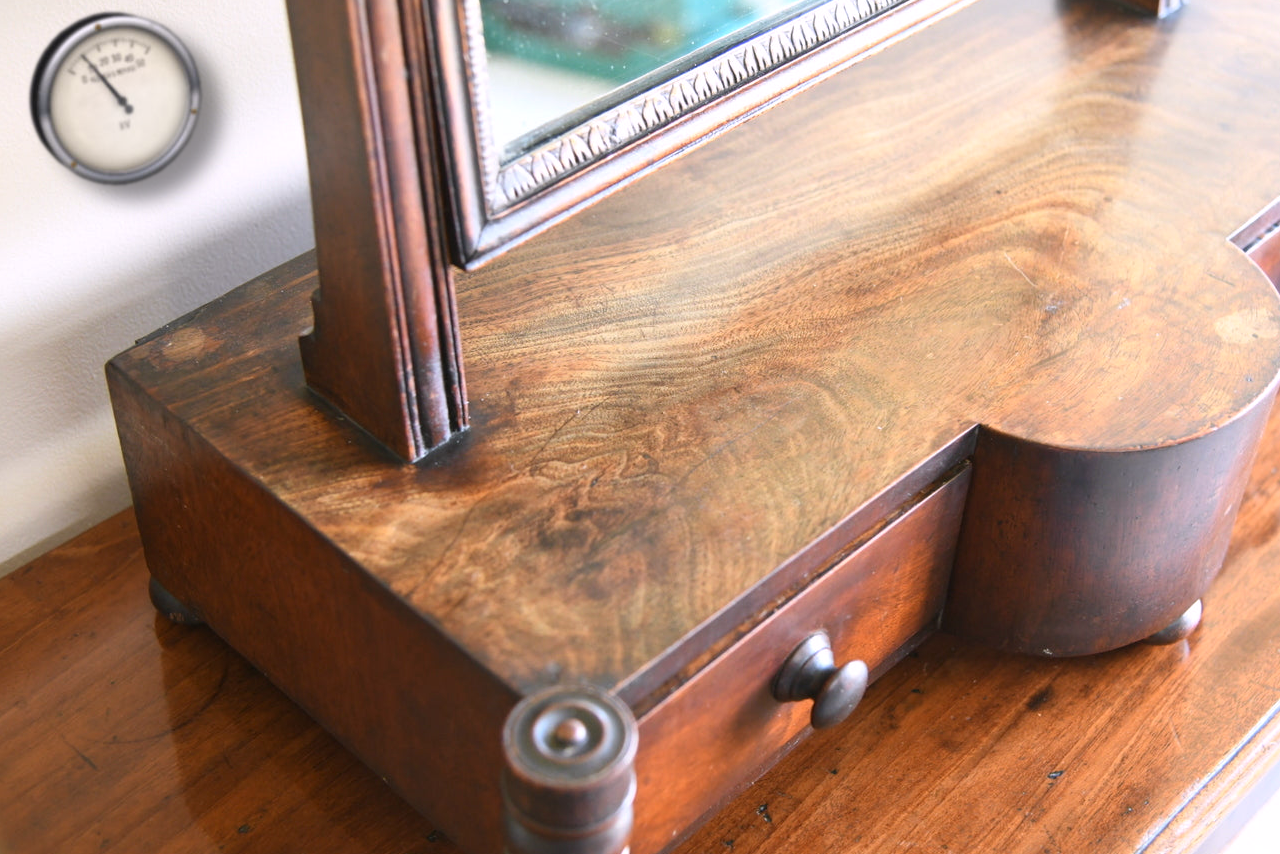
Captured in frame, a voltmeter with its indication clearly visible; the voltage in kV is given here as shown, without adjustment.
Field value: 10 kV
